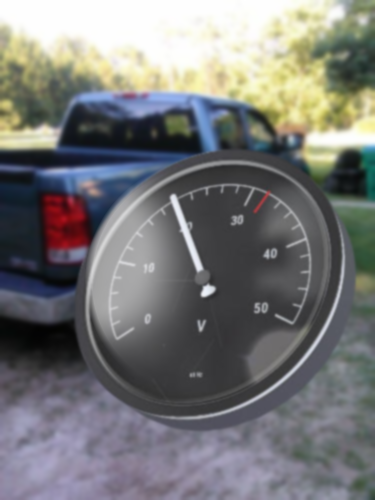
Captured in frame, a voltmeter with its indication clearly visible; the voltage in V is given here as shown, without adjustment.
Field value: 20 V
